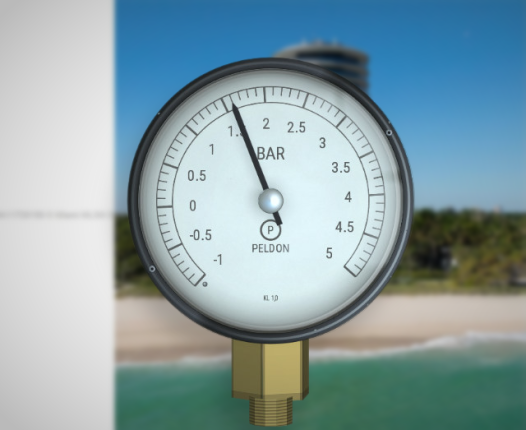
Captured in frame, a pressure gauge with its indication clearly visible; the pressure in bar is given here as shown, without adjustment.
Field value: 1.6 bar
